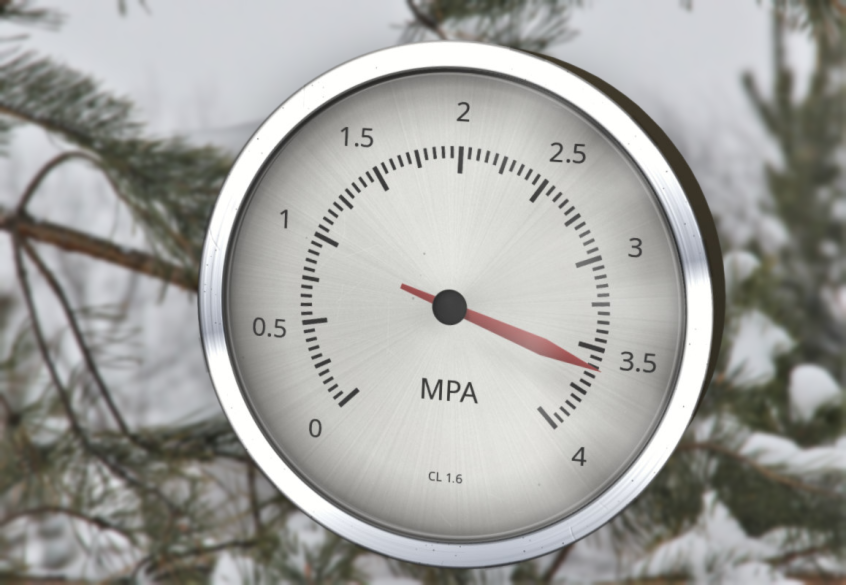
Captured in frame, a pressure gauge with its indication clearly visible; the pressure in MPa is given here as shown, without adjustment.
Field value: 3.6 MPa
